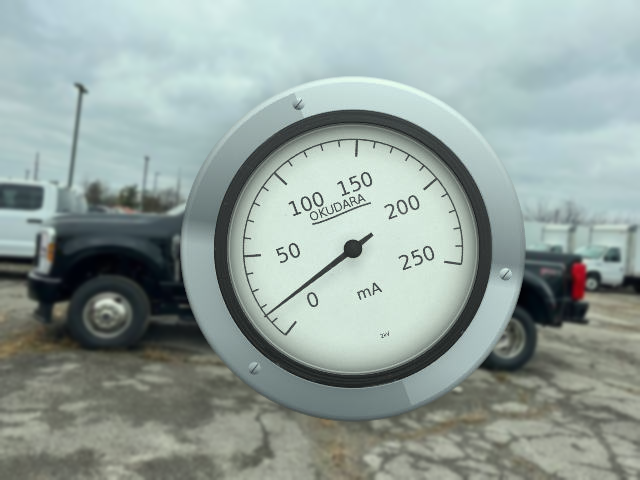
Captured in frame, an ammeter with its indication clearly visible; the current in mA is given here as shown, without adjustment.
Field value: 15 mA
